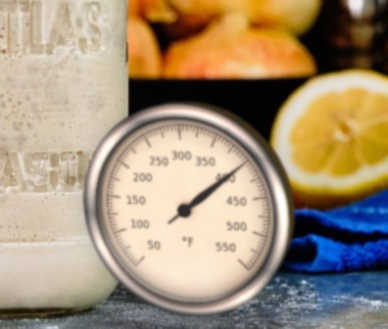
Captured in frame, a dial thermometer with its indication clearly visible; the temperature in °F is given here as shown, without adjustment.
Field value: 400 °F
